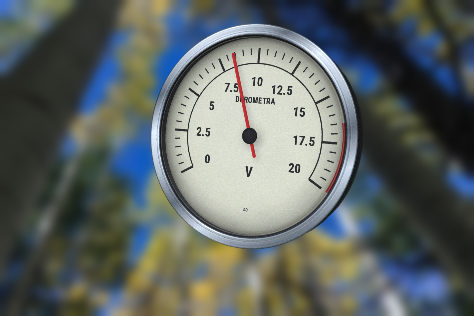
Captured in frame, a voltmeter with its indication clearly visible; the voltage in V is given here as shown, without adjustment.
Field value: 8.5 V
